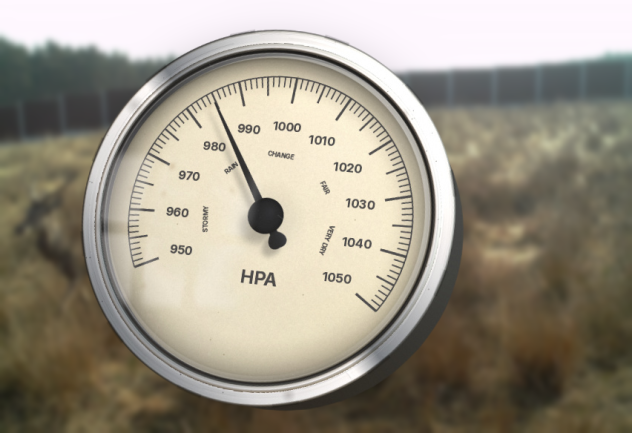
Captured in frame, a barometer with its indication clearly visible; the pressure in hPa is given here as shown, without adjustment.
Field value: 985 hPa
